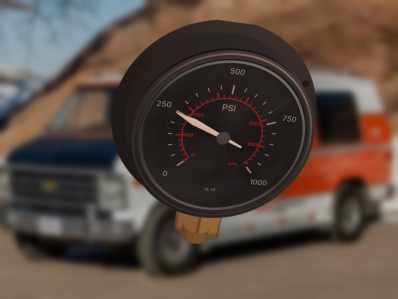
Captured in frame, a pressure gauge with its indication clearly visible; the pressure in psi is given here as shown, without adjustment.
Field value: 250 psi
